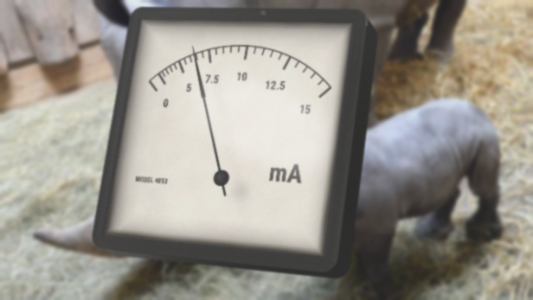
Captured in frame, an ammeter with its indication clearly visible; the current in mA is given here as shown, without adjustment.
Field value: 6.5 mA
